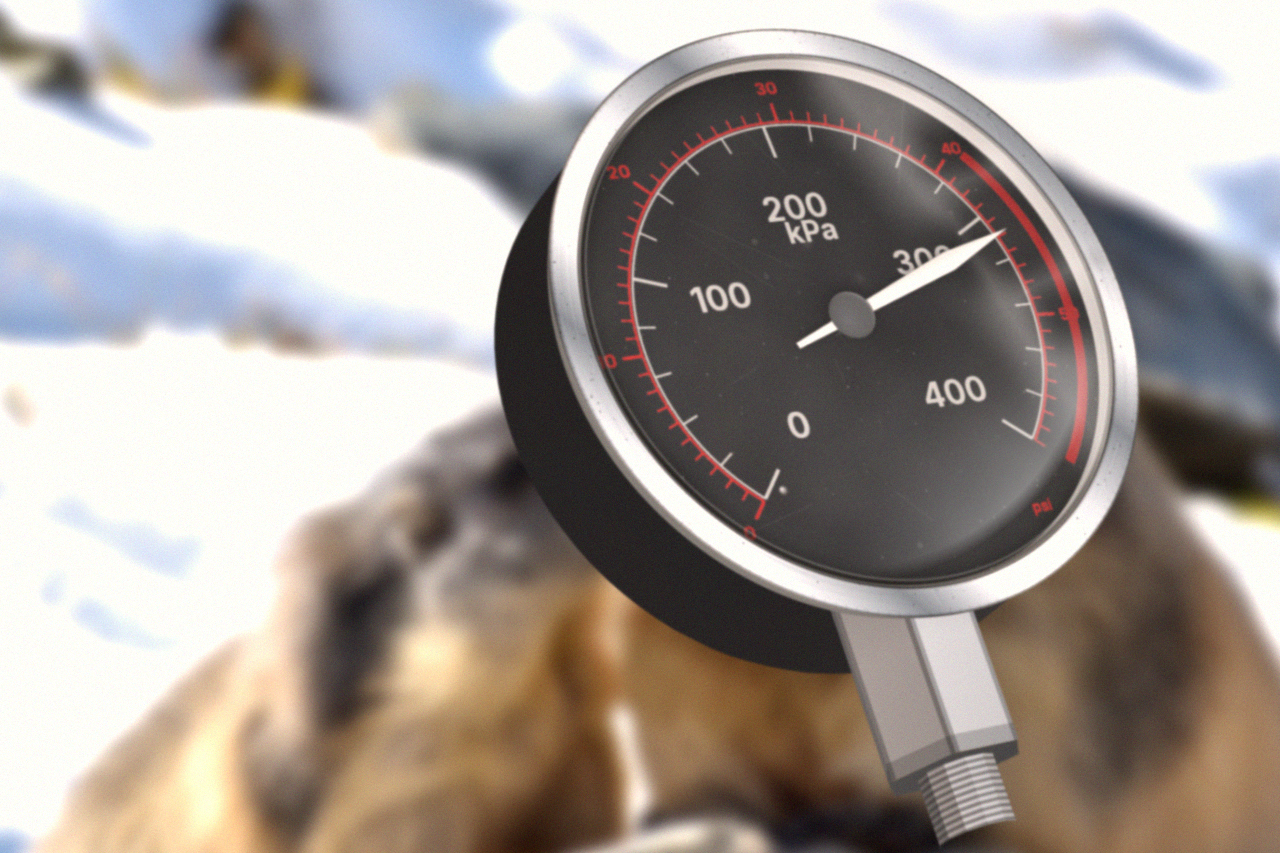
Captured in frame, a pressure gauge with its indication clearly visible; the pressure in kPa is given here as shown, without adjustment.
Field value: 310 kPa
